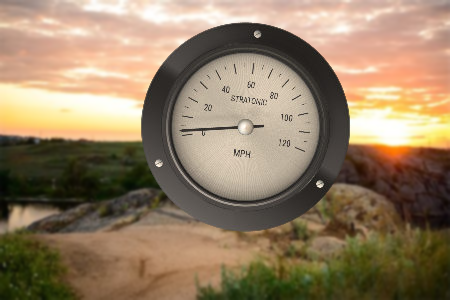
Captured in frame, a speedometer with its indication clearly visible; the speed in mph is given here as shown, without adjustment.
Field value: 2.5 mph
